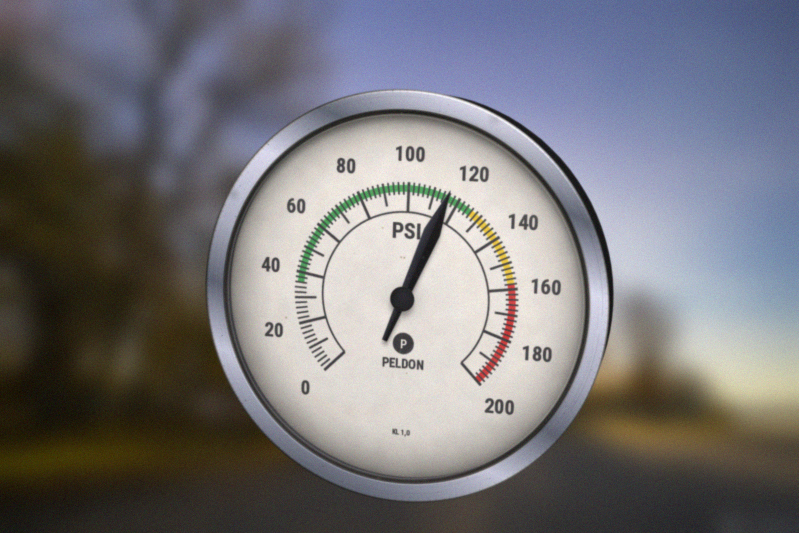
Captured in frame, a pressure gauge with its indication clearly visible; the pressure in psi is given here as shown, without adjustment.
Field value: 116 psi
